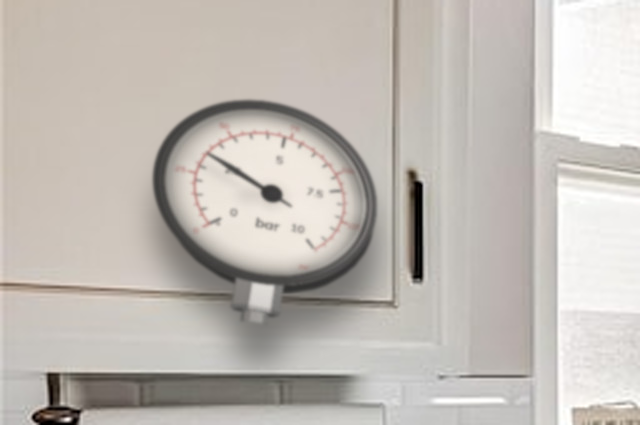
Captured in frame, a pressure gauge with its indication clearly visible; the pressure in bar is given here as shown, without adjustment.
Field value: 2.5 bar
